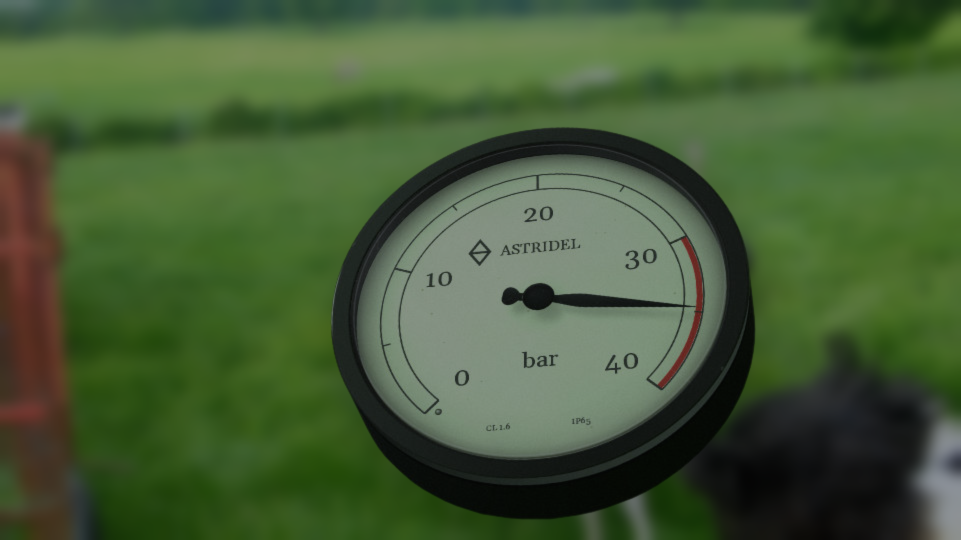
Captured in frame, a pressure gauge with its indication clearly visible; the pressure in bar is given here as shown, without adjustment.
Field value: 35 bar
